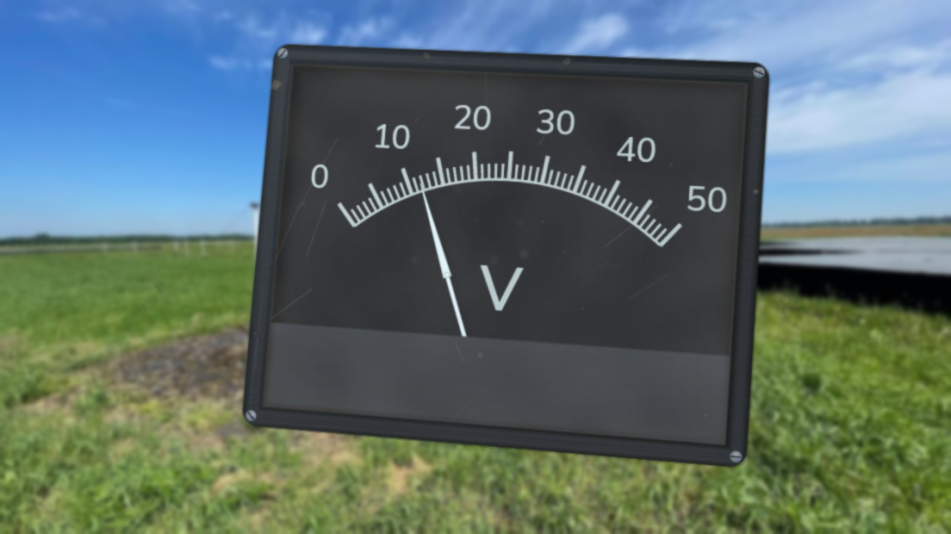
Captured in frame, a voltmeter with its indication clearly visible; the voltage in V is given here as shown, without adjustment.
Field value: 12 V
